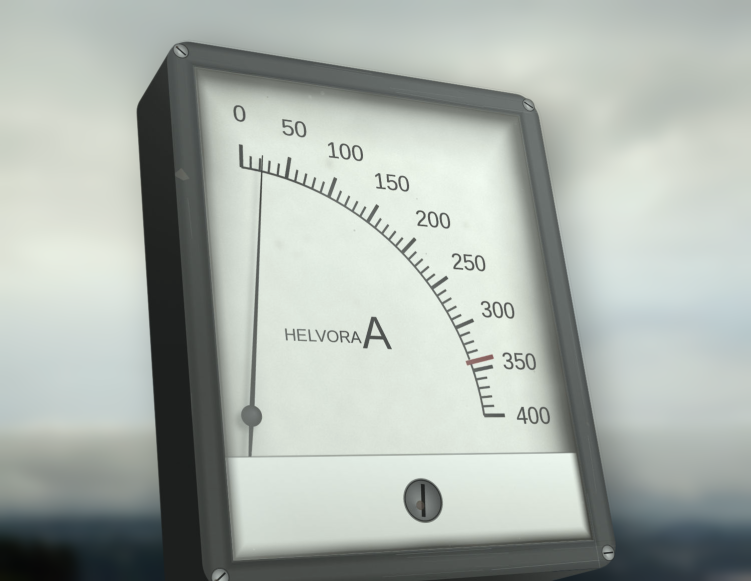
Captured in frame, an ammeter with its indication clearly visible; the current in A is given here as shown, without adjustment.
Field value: 20 A
